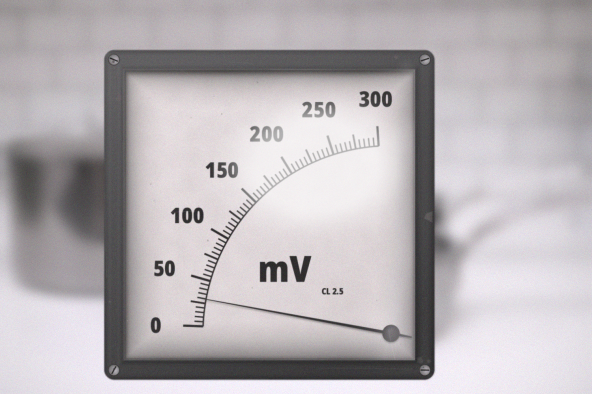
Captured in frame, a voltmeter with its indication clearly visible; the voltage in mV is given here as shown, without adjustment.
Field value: 30 mV
